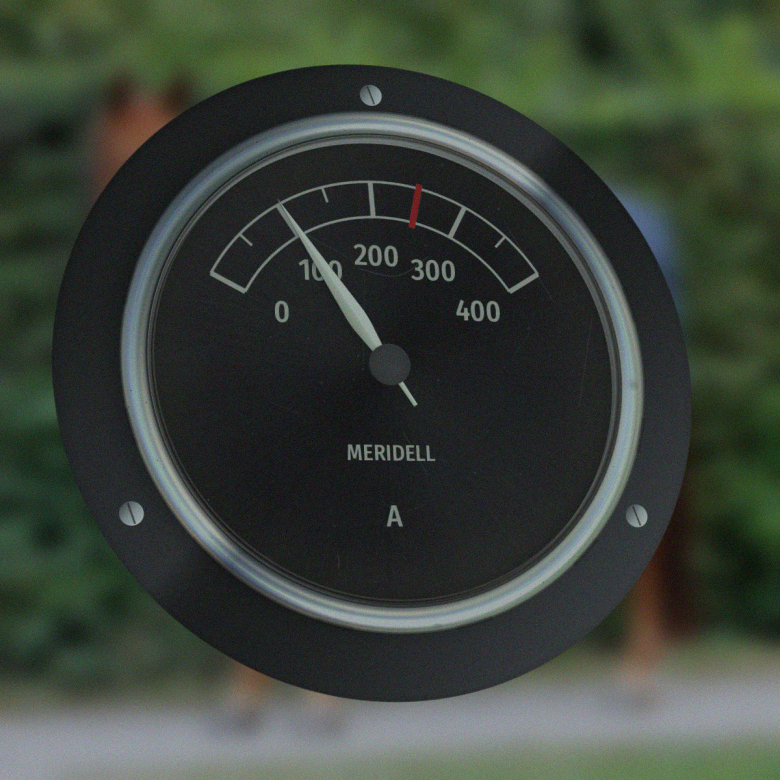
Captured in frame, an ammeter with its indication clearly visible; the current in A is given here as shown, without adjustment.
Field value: 100 A
